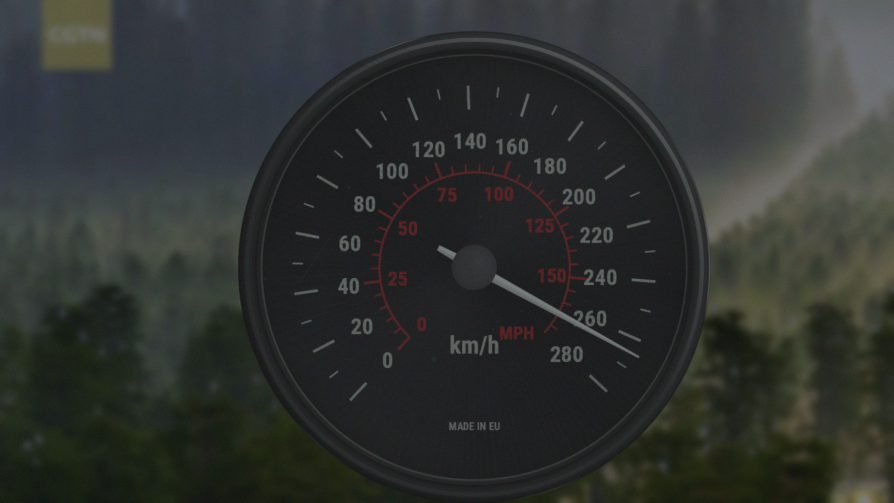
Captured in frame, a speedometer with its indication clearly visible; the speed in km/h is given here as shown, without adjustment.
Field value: 265 km/h
